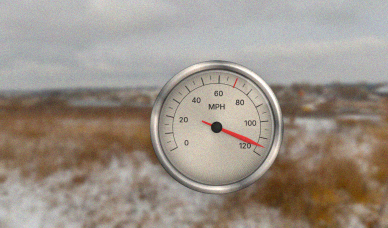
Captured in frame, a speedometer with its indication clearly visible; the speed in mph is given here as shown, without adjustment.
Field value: 115 mph
